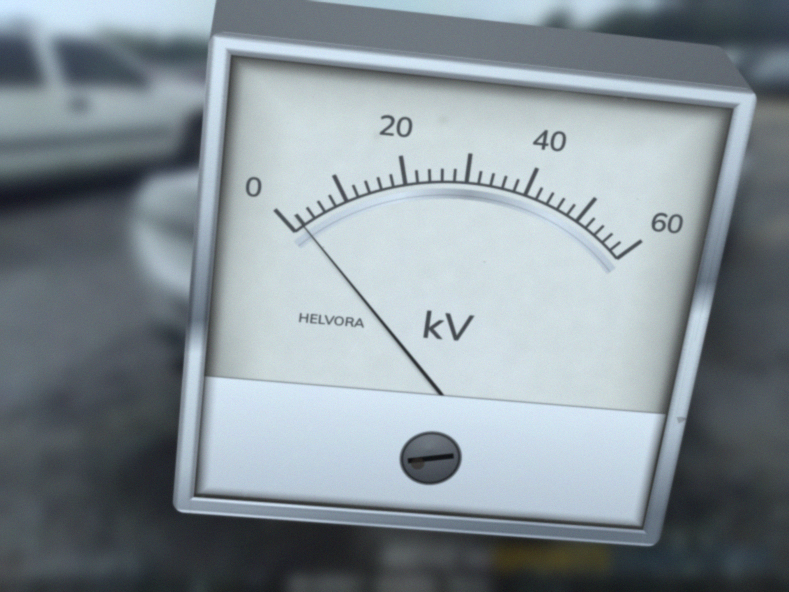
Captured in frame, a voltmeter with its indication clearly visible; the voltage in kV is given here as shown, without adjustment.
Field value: 2 kV
